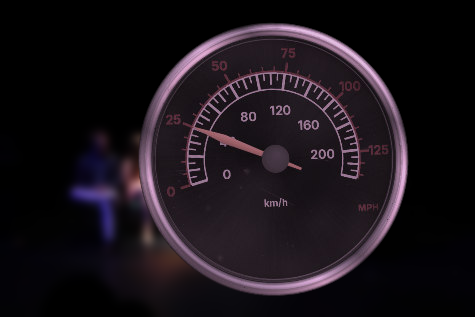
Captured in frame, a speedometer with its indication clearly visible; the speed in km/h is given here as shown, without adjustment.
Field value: 40 km/h
